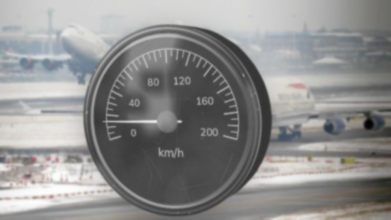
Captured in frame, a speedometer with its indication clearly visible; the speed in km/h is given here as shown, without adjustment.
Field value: 15 km/h
